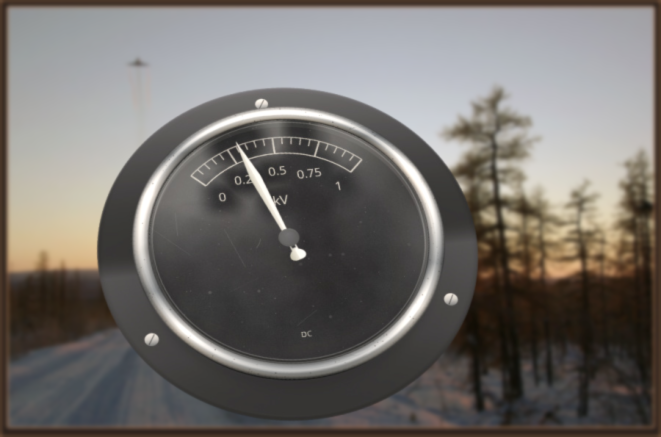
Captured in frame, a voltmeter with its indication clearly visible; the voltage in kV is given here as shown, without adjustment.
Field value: 0.3 kV
